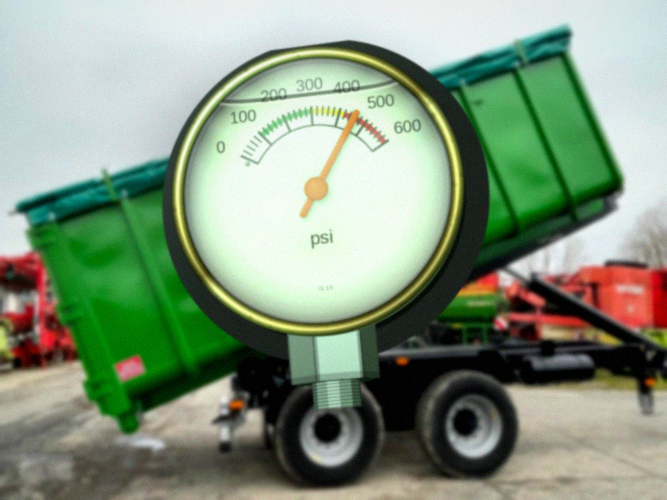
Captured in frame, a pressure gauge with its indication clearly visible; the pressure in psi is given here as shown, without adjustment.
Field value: 460 psi
